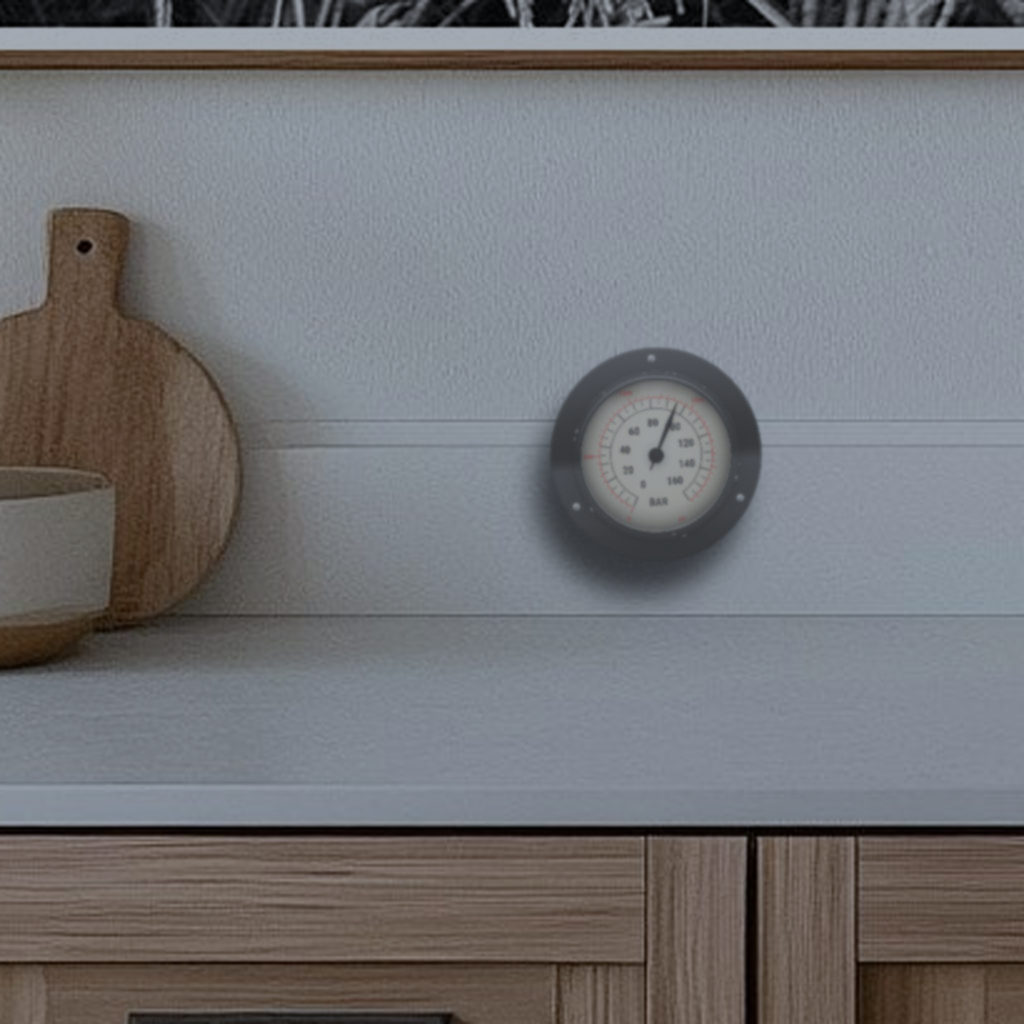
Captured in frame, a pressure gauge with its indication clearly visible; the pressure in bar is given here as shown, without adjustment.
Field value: 95 bar
